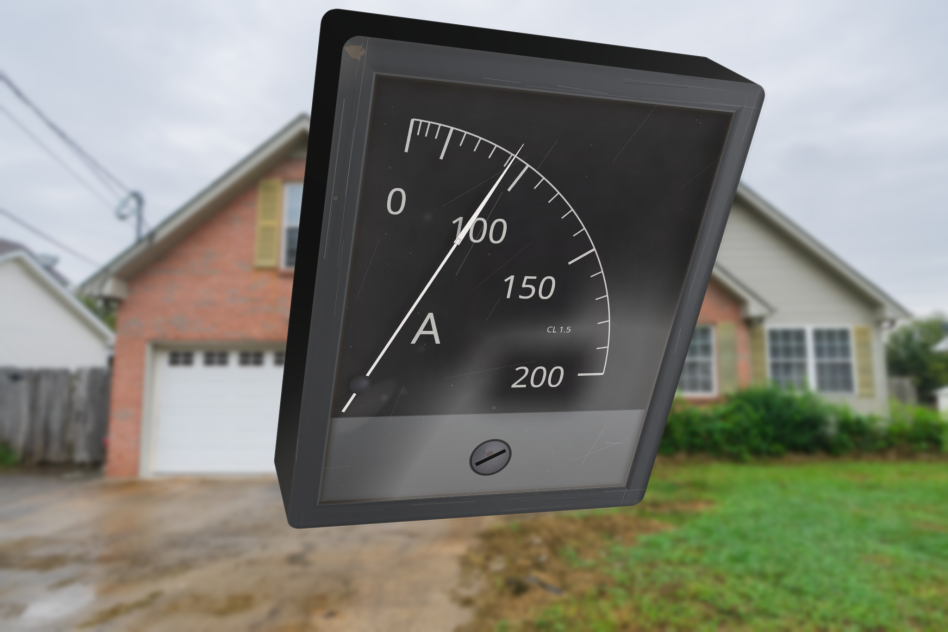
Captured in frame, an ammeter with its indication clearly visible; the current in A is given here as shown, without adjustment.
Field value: 90 A
